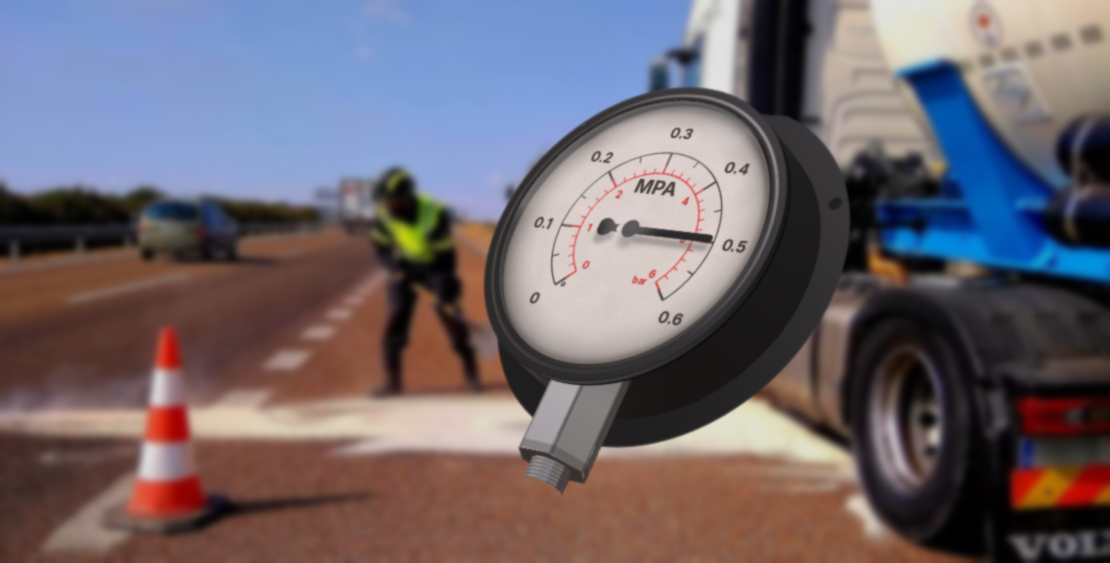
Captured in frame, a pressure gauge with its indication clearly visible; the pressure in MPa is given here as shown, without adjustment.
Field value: 0.5 MPa
